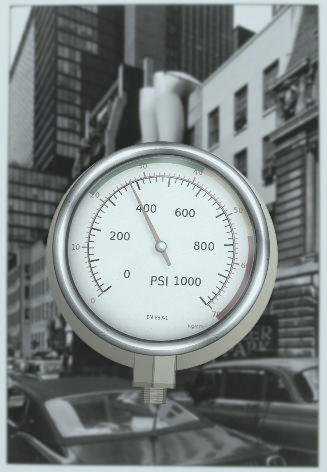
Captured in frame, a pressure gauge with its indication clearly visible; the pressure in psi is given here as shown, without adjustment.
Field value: 380 psi
